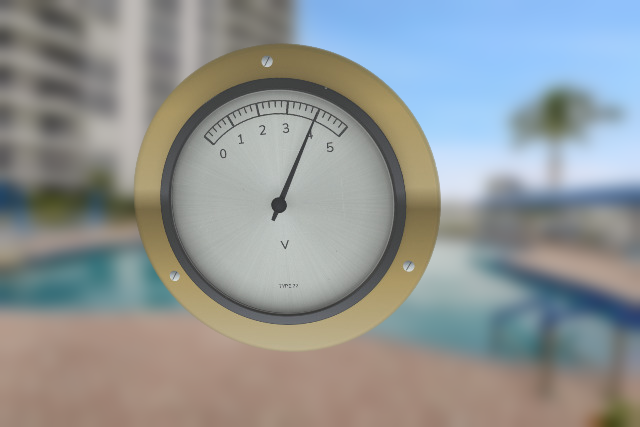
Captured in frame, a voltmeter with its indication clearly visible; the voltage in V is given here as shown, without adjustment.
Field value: 4 V
